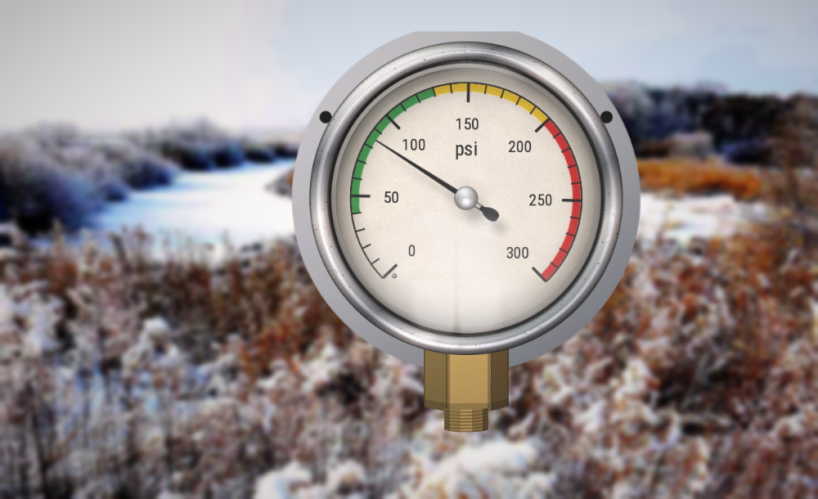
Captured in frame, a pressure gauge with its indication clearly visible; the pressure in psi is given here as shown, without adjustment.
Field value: 85 psi
